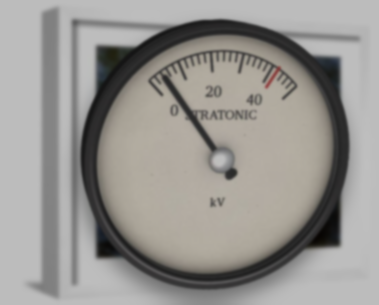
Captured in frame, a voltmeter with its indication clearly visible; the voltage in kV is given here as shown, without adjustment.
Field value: 4 kV
